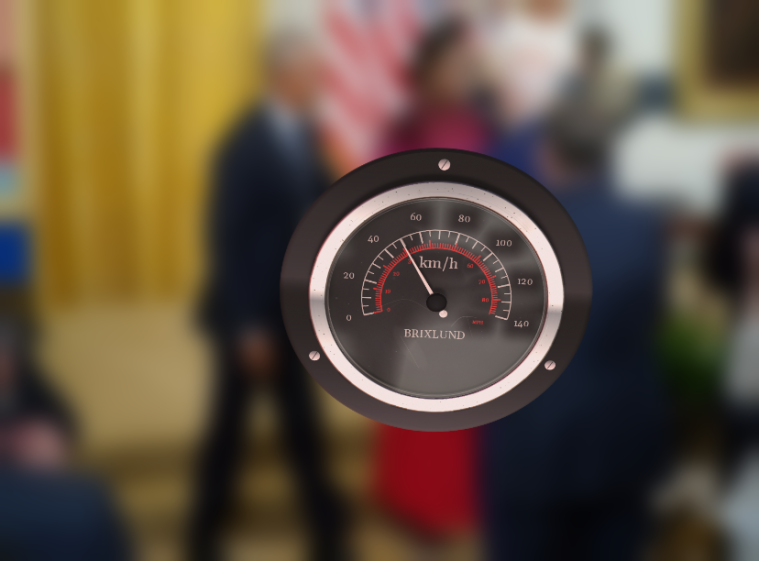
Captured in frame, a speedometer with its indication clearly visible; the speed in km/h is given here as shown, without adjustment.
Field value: 50 km/h
